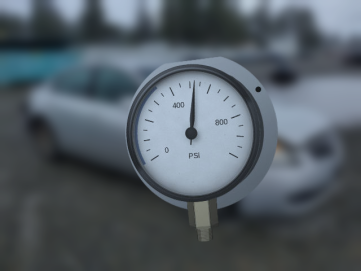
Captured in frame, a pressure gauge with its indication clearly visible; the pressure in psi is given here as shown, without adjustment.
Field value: 525 psi
